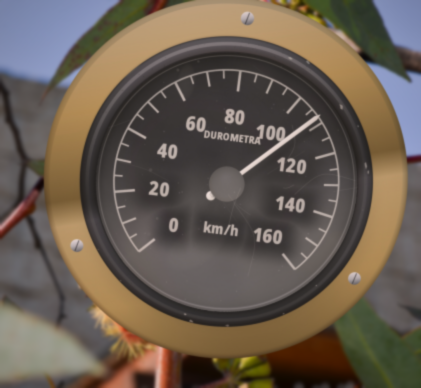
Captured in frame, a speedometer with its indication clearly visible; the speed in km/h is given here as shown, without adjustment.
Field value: 107.5 km/h
